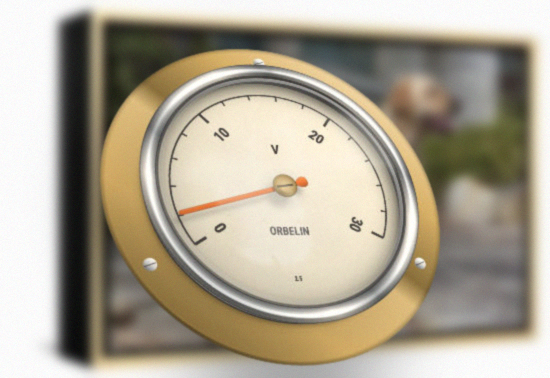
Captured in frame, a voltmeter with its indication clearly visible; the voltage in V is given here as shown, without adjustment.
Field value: 2 V
